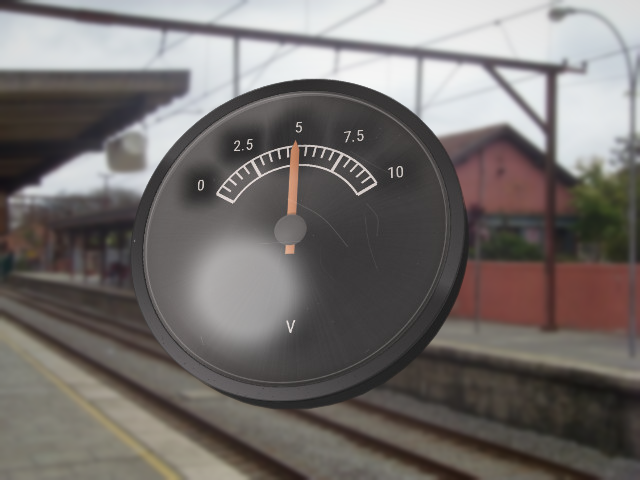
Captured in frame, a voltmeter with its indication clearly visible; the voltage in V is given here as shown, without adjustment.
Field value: 5 V
